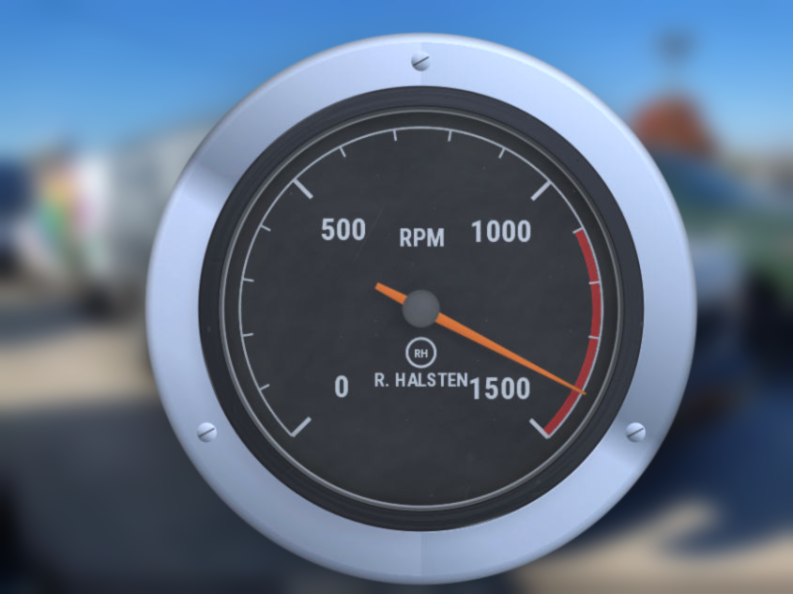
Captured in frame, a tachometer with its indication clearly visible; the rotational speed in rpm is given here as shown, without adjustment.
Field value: 1400 rpm
